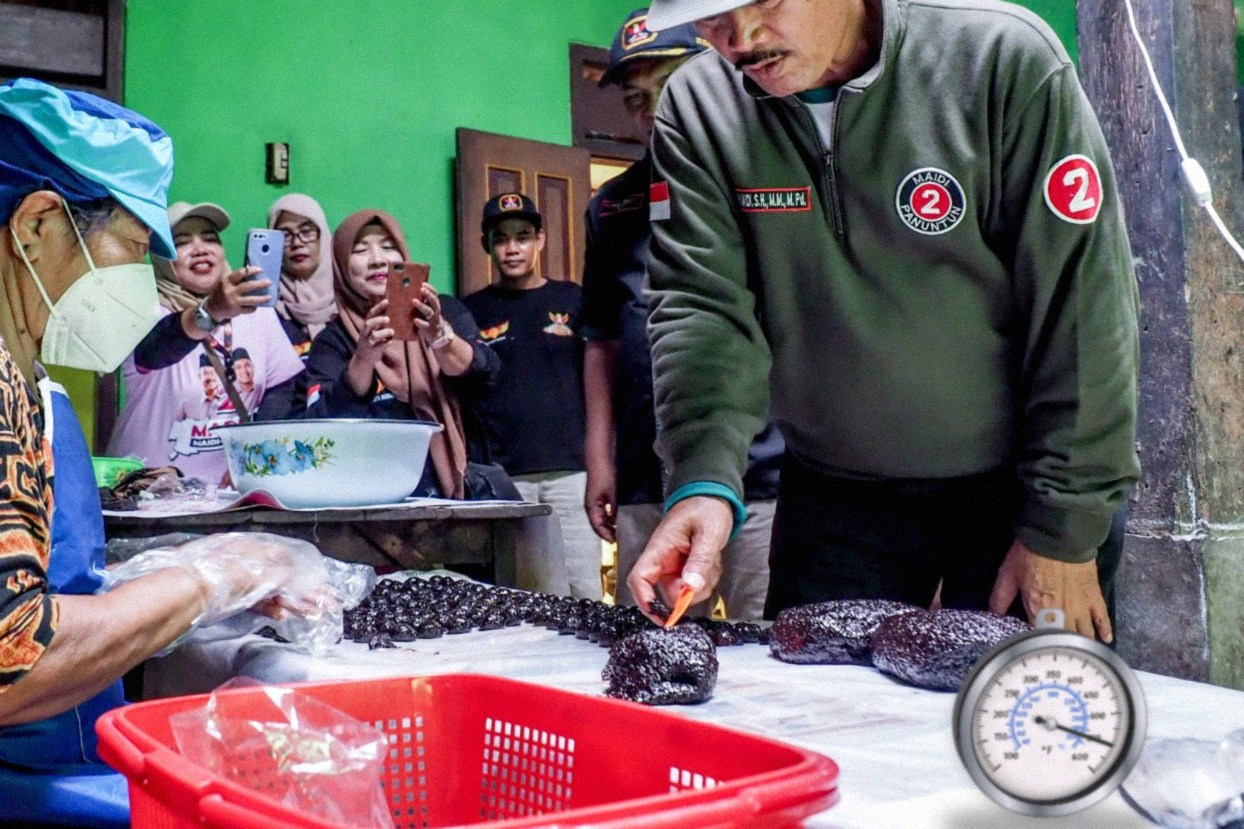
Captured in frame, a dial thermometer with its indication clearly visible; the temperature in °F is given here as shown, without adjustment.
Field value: 550 °F
